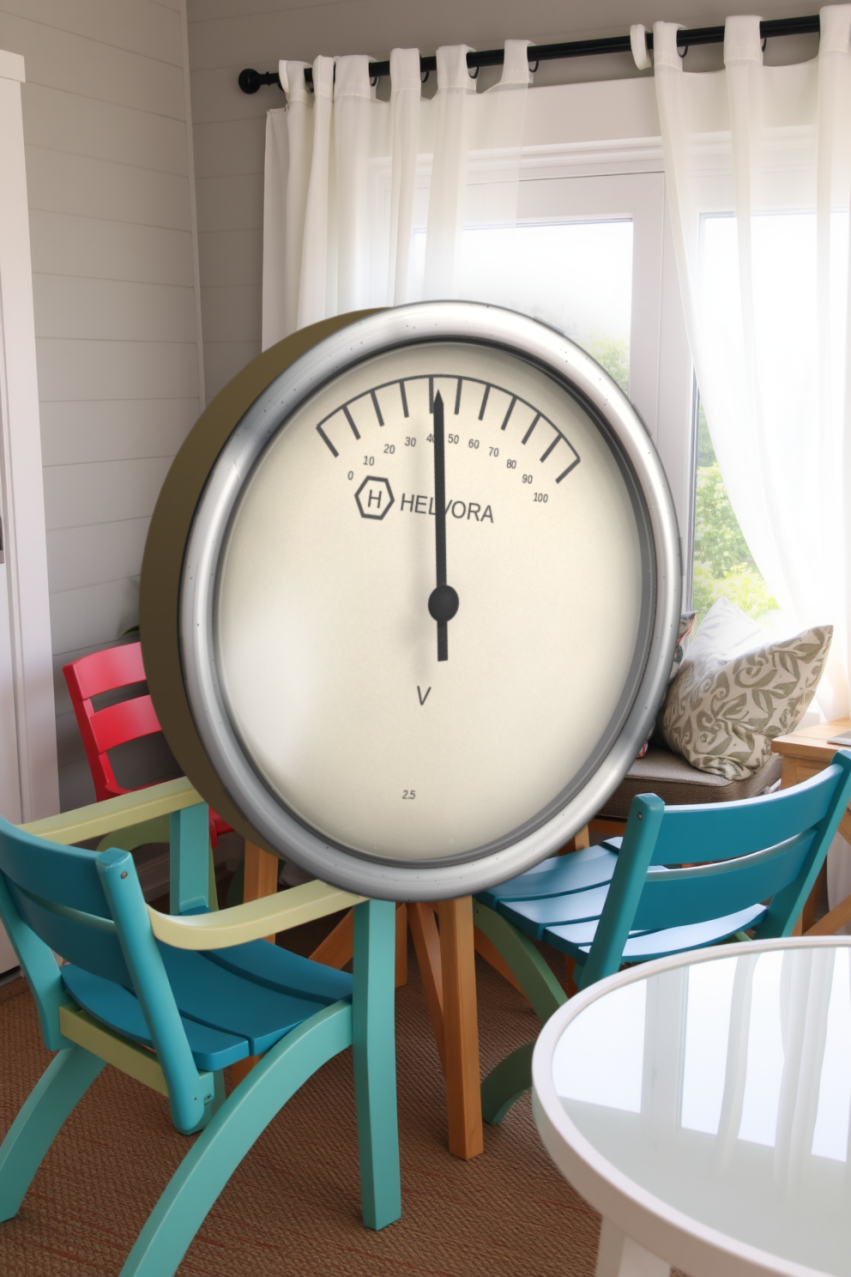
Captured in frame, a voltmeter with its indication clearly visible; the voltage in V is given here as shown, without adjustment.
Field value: 40 V
